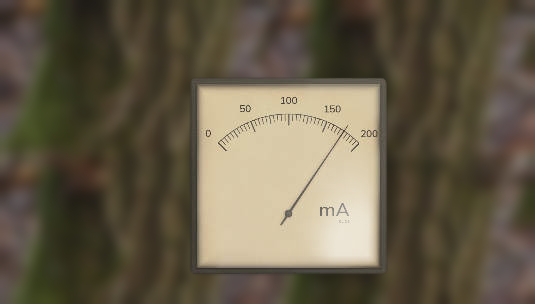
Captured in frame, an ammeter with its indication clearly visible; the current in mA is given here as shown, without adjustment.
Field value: 175 mA
